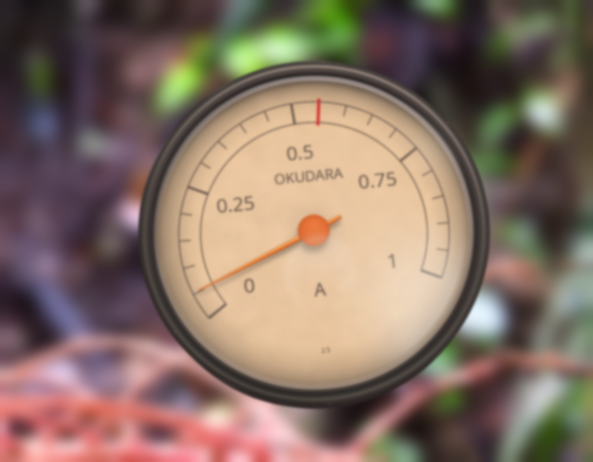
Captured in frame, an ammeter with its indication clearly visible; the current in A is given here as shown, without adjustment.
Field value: 0.05 A
